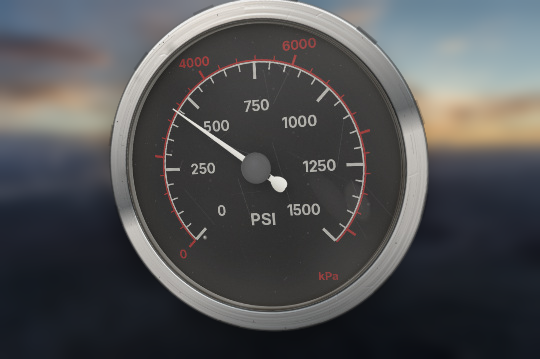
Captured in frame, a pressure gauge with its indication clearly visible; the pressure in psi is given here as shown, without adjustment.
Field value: 450 psi
